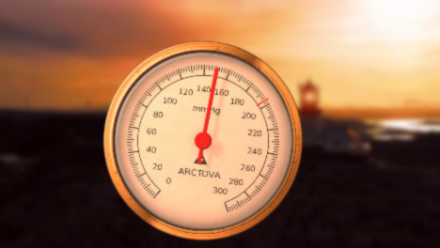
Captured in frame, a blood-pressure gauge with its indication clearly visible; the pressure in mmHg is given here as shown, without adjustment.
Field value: 150 mmHg
